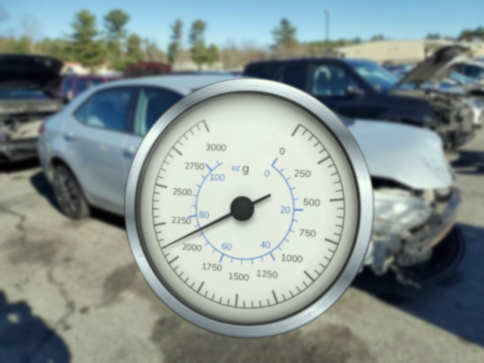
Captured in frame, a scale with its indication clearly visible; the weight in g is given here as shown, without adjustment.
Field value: 2100 g
